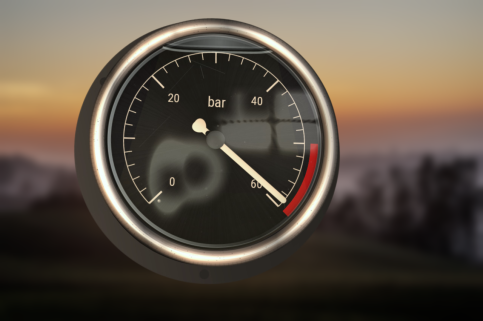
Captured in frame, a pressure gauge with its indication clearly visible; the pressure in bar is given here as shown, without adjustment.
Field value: 59 bar
